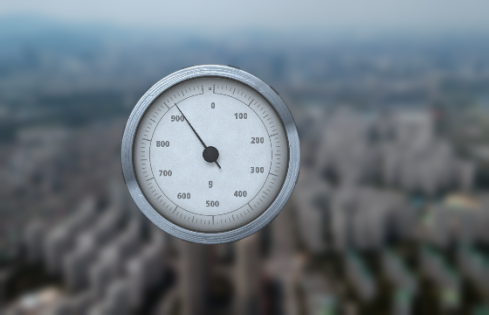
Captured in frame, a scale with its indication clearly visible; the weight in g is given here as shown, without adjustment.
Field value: 920 g
